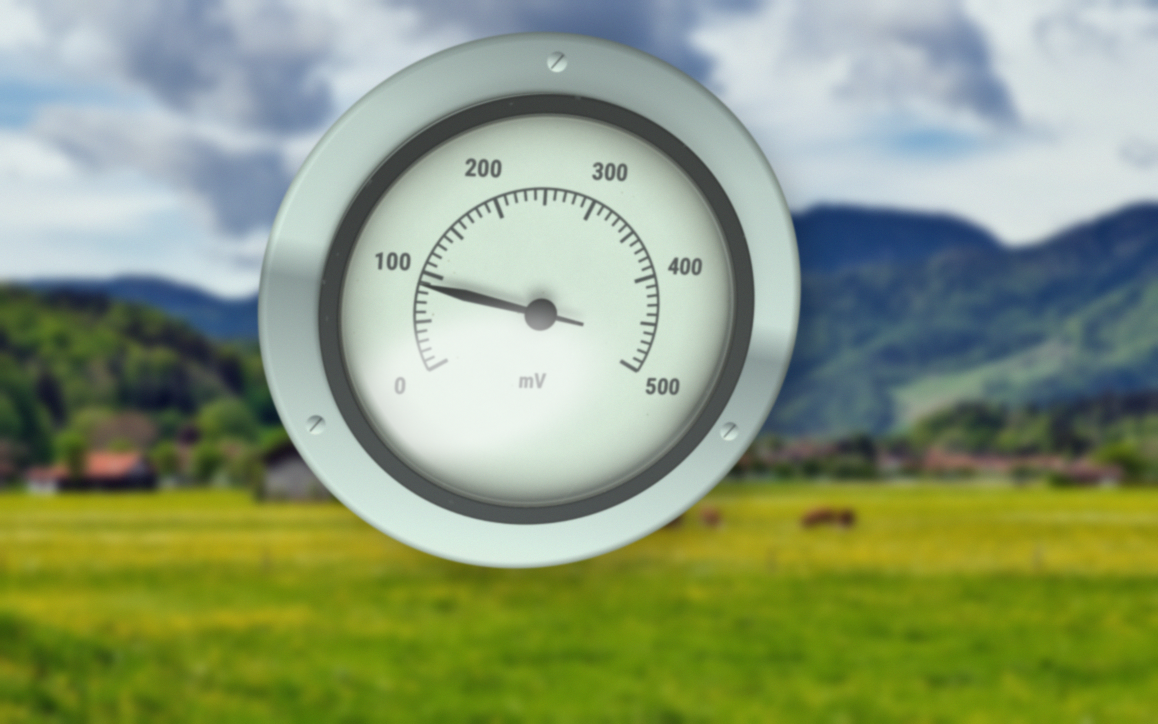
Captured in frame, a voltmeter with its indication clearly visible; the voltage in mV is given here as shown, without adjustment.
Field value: 90 mV
